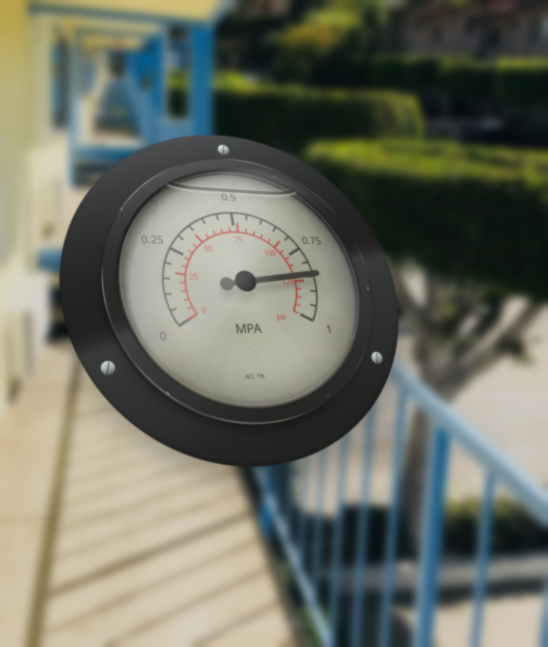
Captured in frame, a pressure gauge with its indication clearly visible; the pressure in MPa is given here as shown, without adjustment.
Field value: 0.85 MPa
